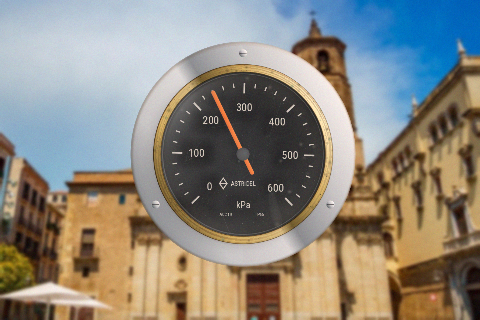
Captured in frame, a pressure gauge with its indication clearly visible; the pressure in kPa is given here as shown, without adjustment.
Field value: 240 kPa
